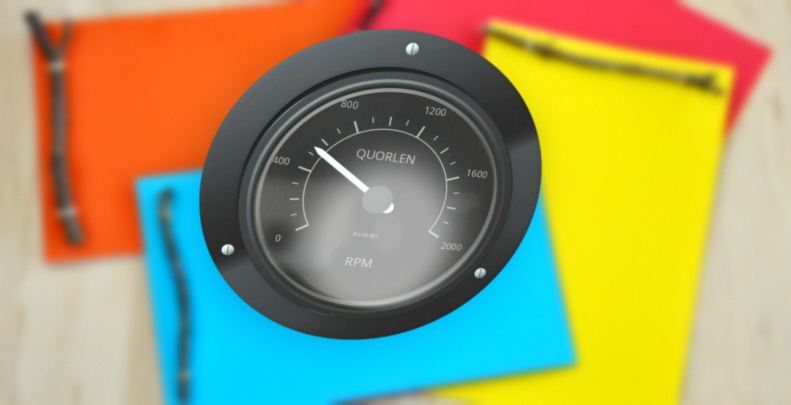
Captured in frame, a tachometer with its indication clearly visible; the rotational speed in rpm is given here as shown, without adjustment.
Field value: 550 rpm
